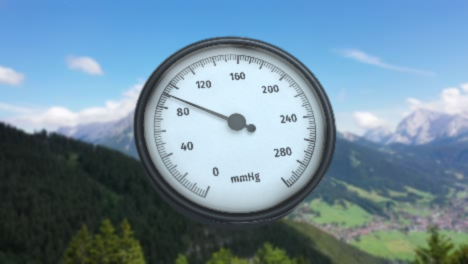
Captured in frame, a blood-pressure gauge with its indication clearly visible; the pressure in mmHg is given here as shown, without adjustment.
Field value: 90 mmHg
